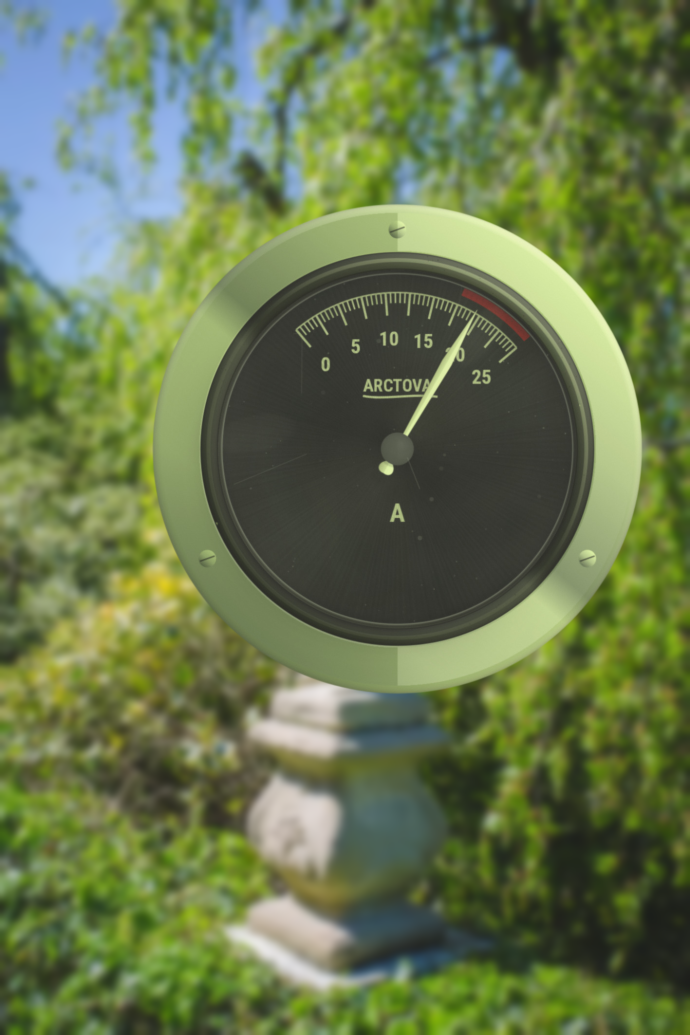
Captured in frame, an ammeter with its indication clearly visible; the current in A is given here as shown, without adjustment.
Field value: 19.5 A
